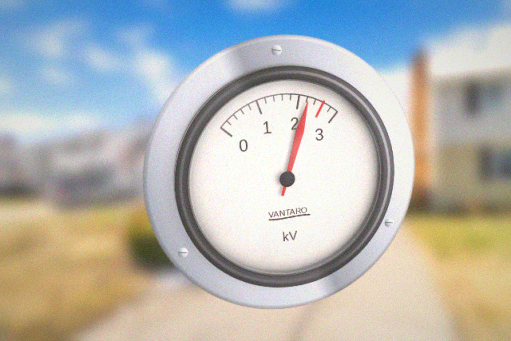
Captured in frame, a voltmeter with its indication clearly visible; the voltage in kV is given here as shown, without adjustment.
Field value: 2.2 kV
